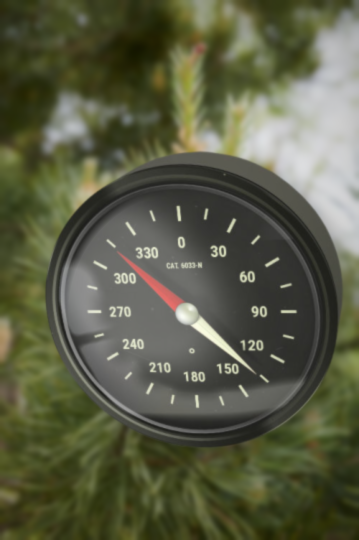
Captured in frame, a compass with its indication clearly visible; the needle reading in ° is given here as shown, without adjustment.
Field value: 315 °
